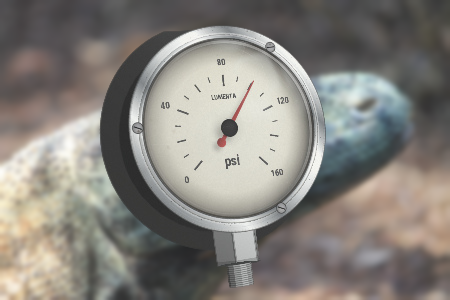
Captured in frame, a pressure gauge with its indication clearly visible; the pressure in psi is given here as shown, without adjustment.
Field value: 100 psi
